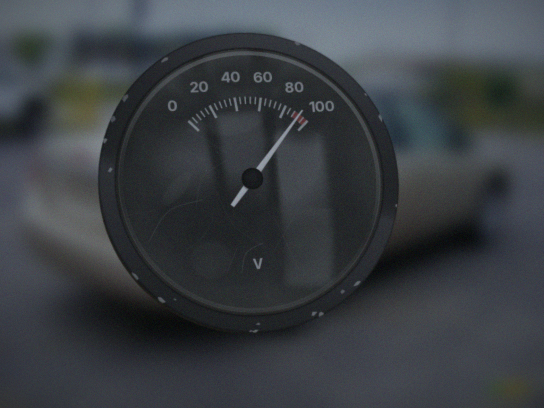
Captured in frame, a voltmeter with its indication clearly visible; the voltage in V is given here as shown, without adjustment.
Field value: 92 V
